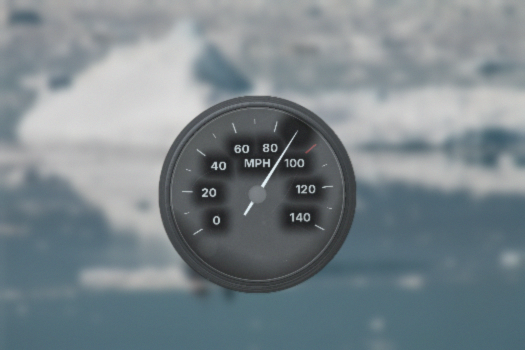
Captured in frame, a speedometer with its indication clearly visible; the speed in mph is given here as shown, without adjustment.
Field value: 90 mph
